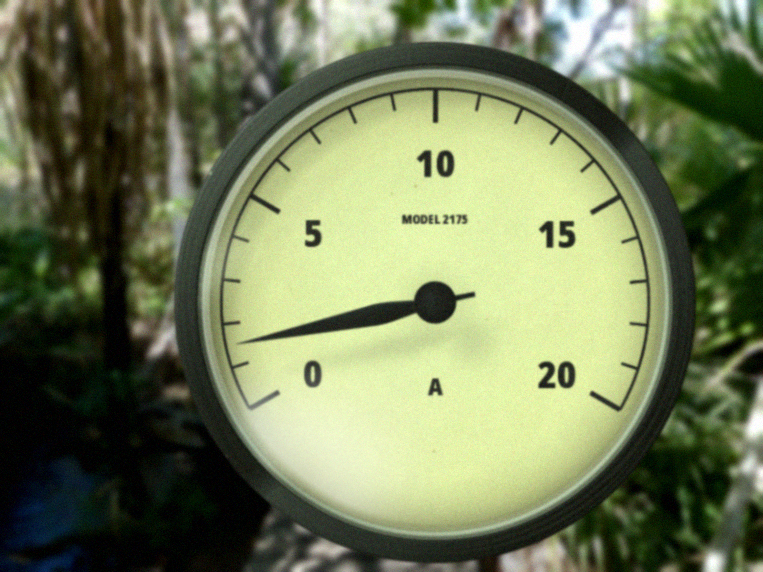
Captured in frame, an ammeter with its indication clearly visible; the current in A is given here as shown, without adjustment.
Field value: 1.5 A
